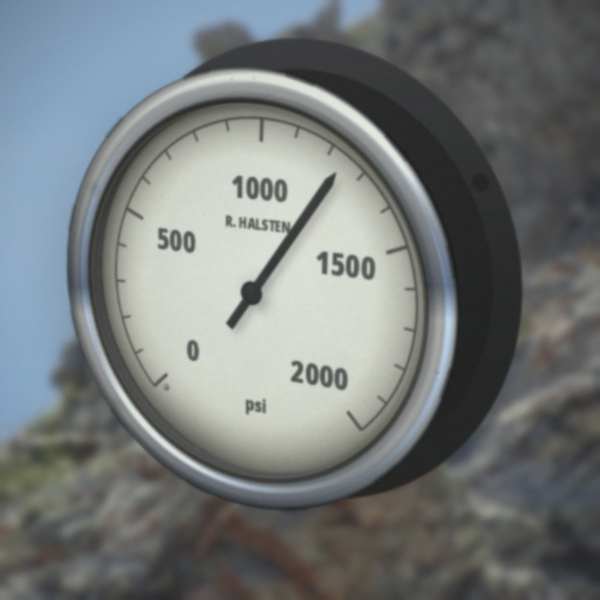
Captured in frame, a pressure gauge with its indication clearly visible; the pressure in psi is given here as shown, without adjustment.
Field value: 1250 psi
